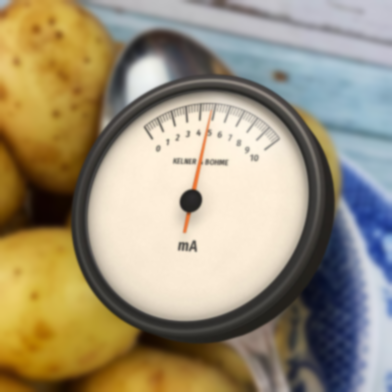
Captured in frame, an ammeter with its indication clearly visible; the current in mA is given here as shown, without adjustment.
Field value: 5 mA
